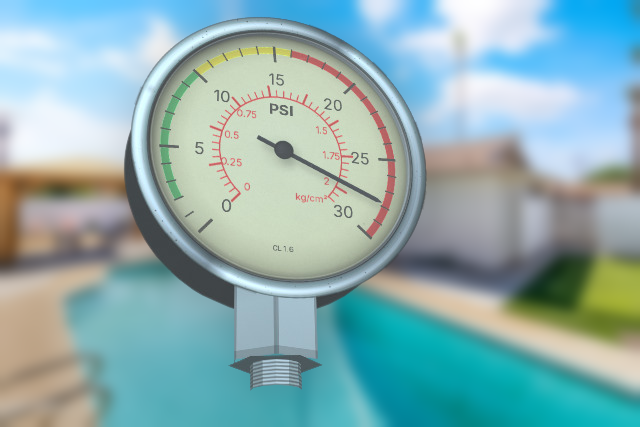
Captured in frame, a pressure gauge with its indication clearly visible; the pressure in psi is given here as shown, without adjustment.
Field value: 28 psi
